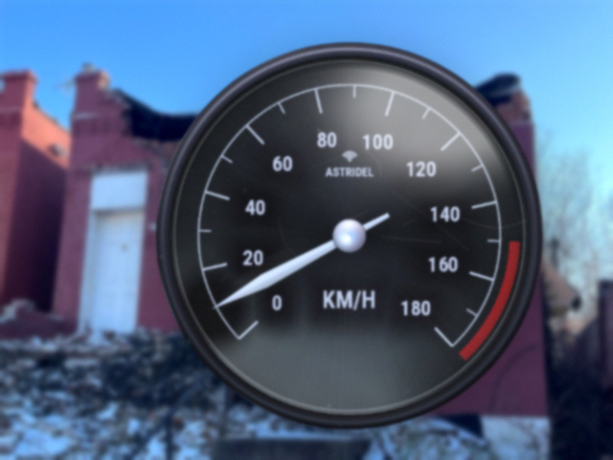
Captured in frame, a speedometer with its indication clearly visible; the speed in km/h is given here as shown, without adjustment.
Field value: 10 km/h
